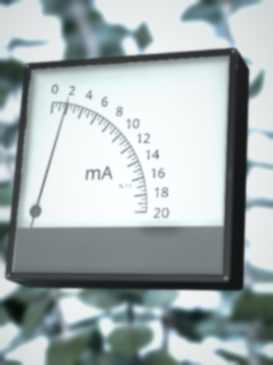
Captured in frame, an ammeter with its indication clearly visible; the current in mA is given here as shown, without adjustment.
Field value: 2 mA
